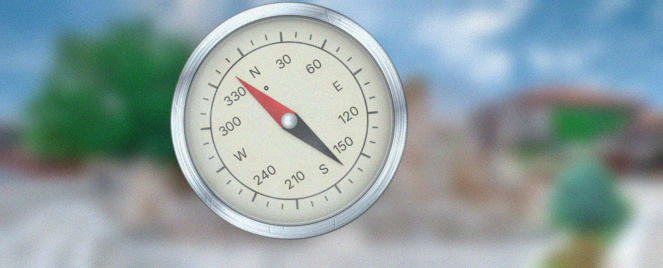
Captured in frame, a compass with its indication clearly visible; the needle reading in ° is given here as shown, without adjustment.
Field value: 345 °
